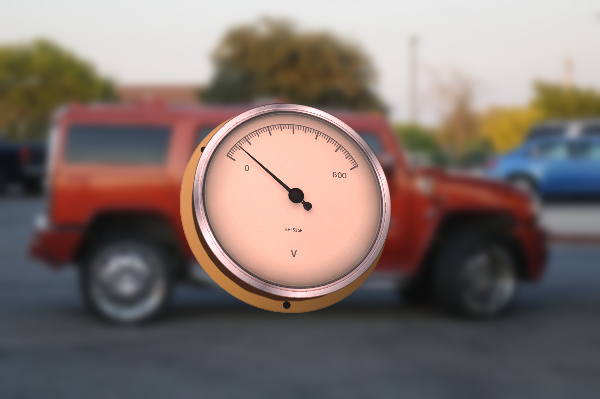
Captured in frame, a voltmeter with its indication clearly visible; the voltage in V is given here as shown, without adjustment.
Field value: 50 V
